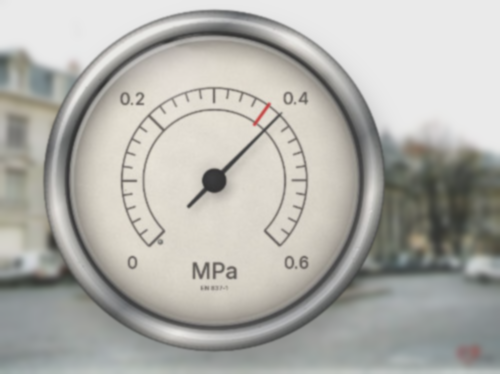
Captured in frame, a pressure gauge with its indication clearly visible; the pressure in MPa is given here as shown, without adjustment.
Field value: 0.4 MPa
